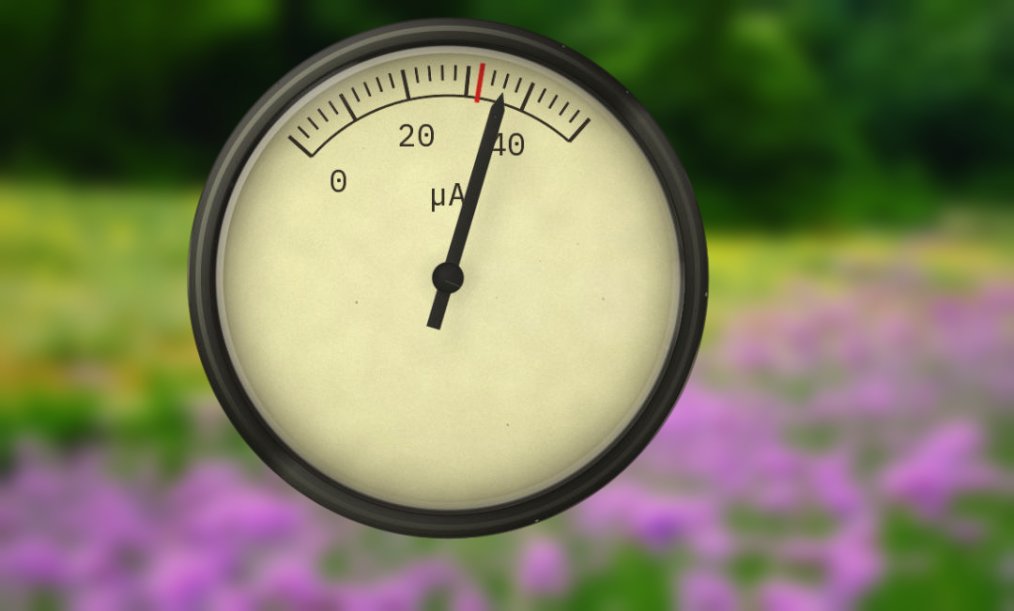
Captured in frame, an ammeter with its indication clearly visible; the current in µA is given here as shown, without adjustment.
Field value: 36 µA
